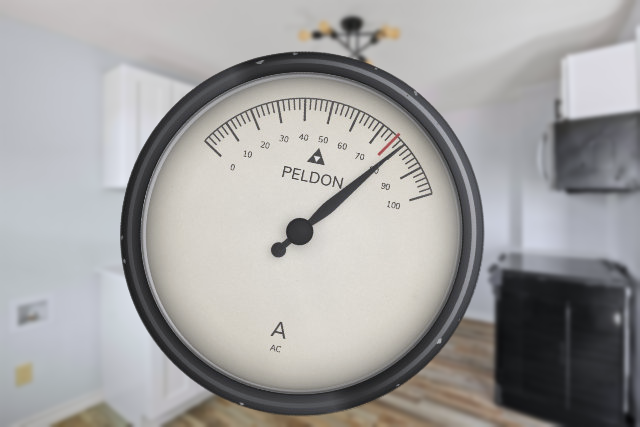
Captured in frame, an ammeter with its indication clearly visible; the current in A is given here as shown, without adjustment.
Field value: 80 A
